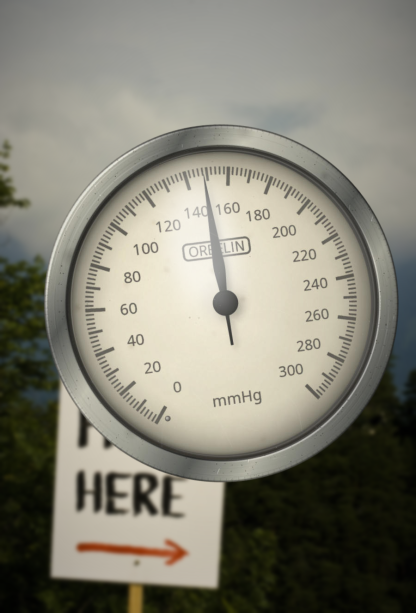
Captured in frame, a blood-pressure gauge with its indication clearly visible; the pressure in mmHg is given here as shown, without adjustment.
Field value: 148 mmHg
